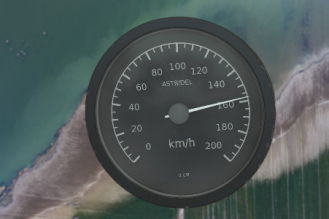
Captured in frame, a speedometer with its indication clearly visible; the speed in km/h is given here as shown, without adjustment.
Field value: 157.5 km/h
